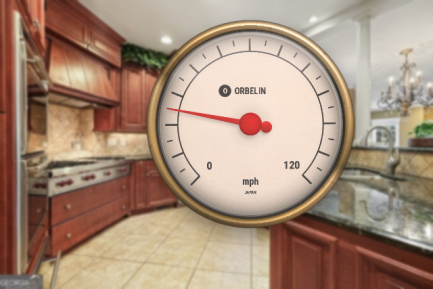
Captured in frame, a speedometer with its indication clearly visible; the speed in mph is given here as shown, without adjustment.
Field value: 25 mph
